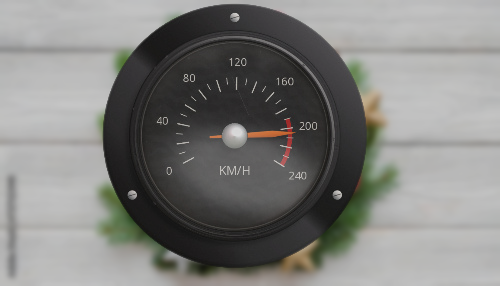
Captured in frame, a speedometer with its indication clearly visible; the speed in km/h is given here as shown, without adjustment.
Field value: 205 km/h
